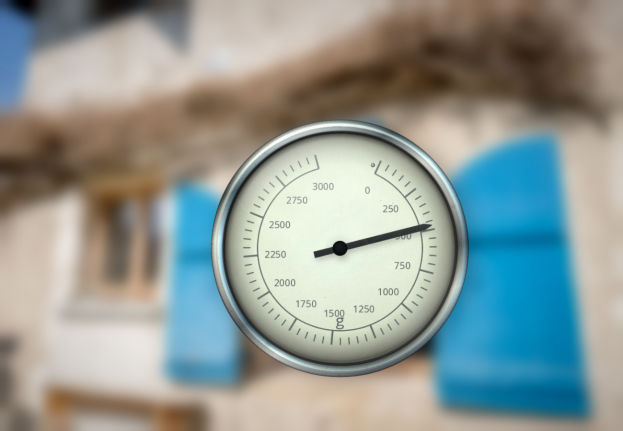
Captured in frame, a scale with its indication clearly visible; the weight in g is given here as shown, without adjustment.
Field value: 475 g
